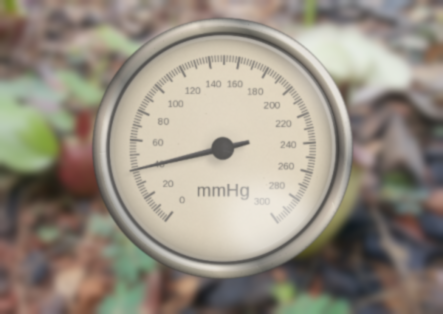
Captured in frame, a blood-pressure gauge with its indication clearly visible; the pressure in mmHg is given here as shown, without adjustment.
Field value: 40 mmHg
